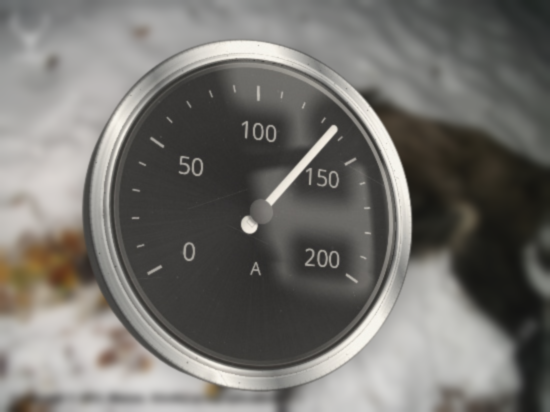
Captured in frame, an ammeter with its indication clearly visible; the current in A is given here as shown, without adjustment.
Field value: 135 A
